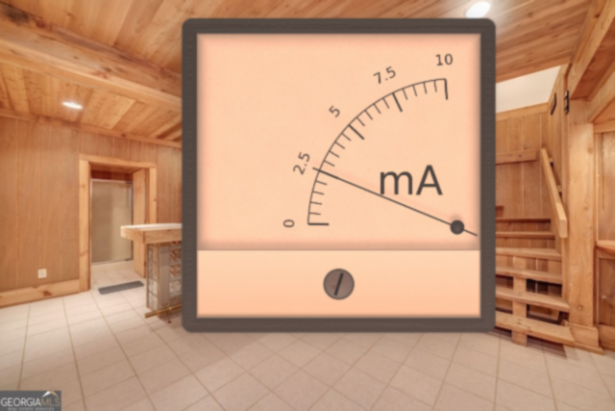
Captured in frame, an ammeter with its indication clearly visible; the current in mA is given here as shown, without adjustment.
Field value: 2.5 mA
